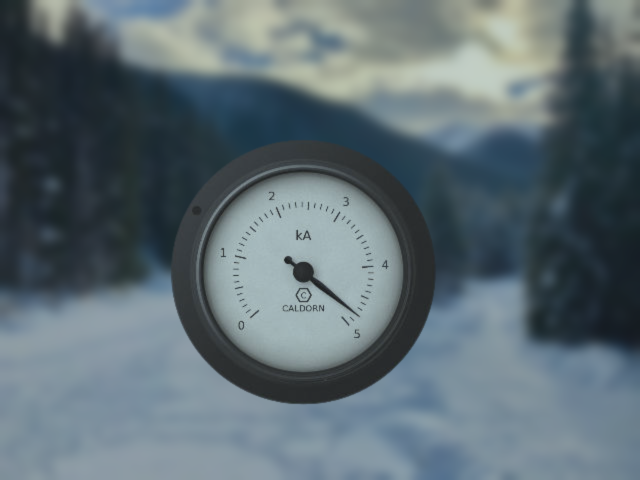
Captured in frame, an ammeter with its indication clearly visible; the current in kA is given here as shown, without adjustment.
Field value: 4.8 kA
